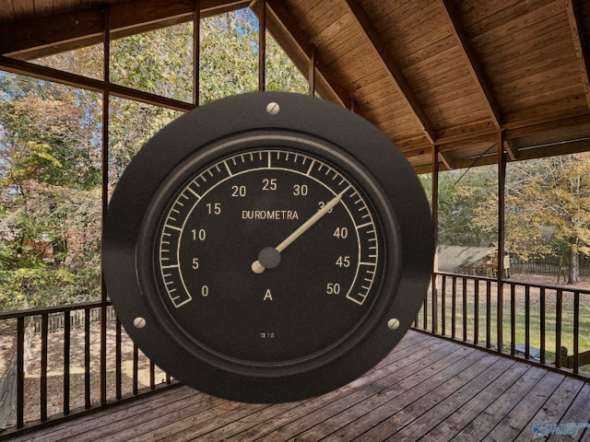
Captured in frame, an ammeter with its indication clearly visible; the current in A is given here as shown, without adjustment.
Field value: 35 A
